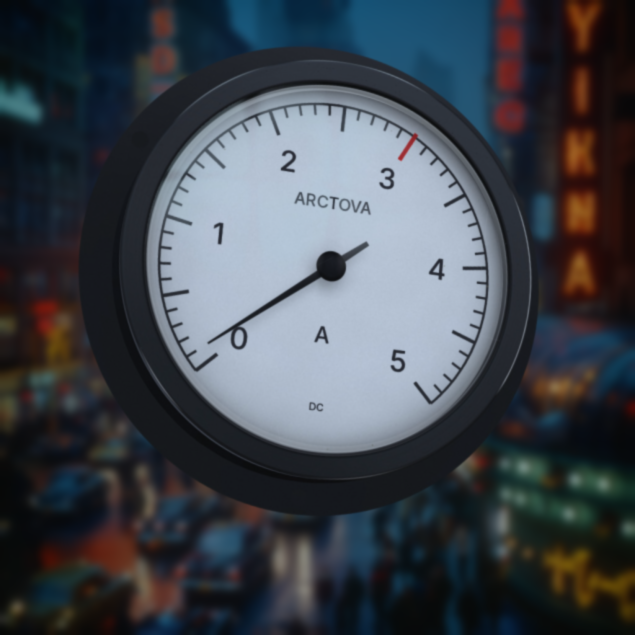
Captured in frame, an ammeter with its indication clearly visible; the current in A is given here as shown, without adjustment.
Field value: 0.1 A
